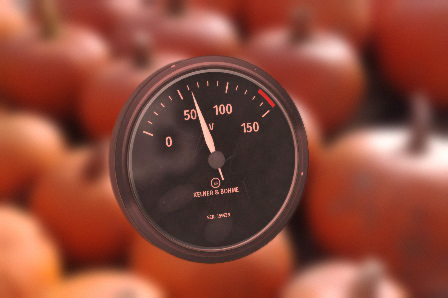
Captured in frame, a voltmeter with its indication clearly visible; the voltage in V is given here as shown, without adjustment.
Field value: 60 V
